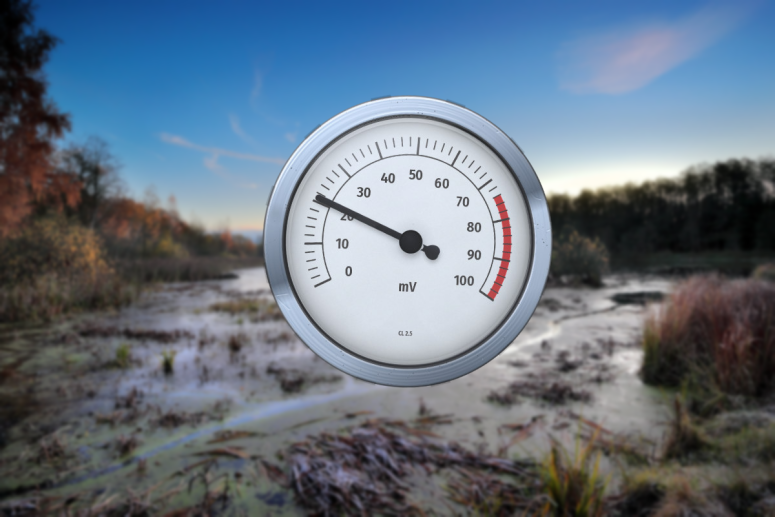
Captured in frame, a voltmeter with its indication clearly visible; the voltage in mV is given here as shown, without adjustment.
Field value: 21 mV
